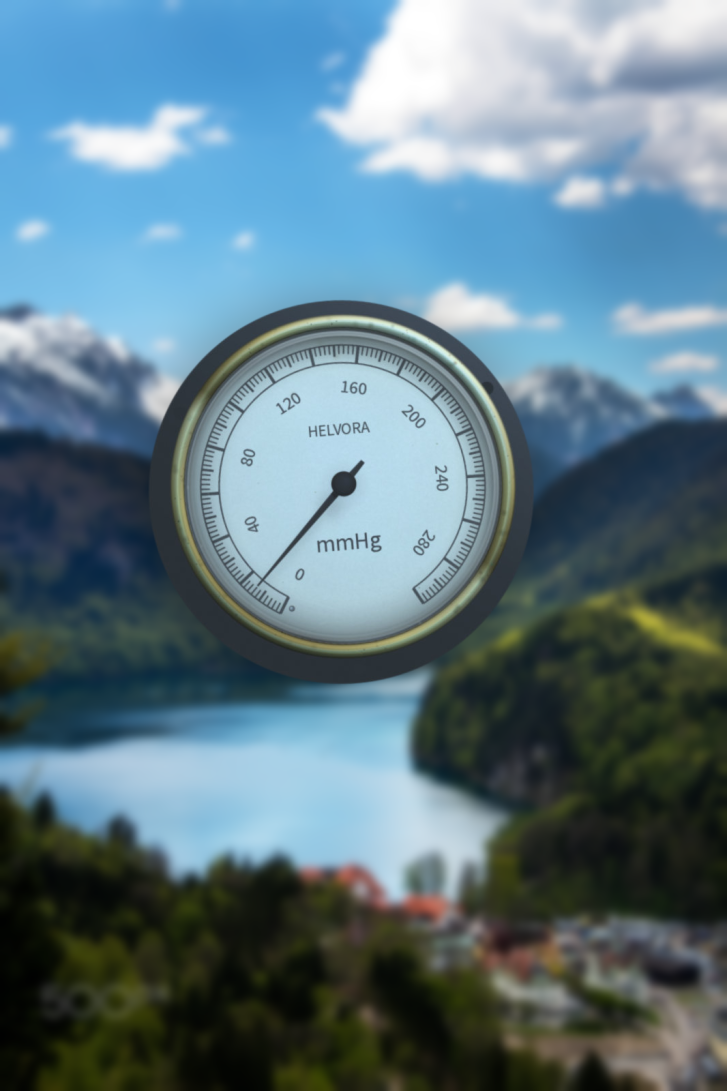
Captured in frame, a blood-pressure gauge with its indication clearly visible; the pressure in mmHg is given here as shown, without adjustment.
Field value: 14 mmHg
